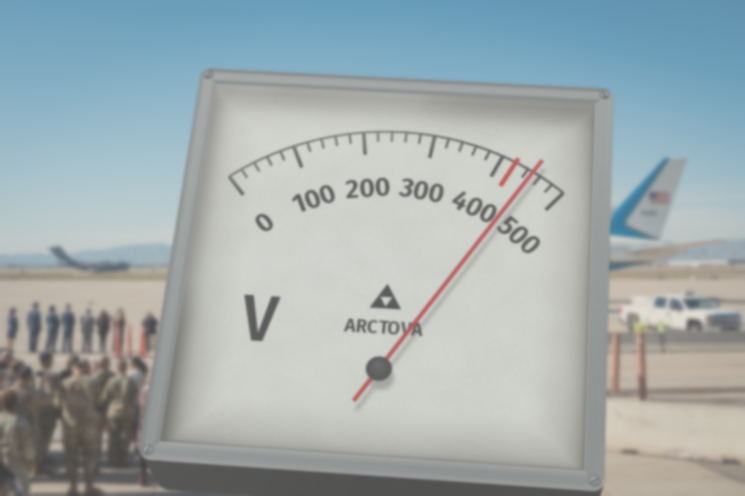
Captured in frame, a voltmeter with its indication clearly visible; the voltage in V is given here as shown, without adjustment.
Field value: 450 V
